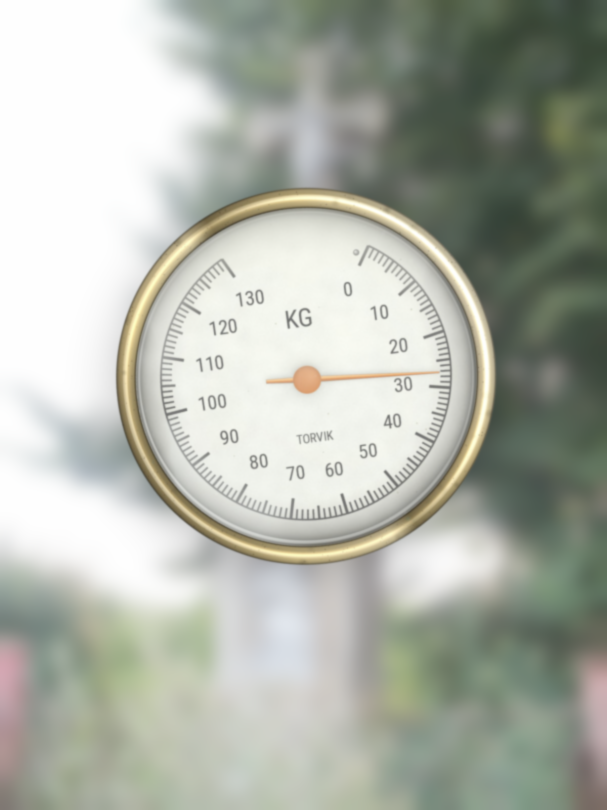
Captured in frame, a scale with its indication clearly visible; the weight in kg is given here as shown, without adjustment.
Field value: 27 kg
